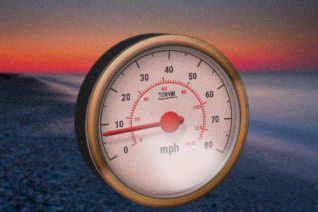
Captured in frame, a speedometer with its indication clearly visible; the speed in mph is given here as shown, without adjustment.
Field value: 7.5 mph
